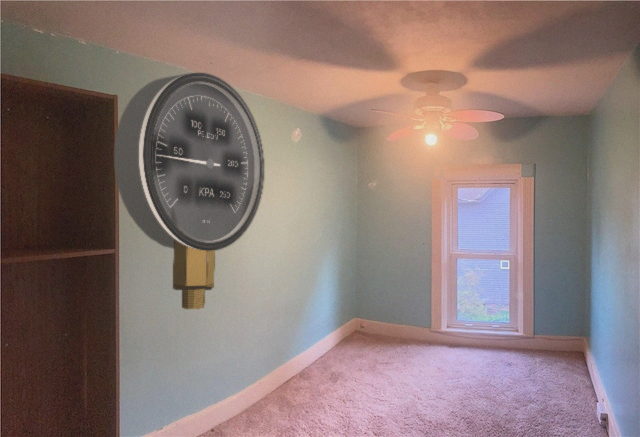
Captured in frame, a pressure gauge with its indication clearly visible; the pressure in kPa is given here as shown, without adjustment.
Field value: 40 kPa
